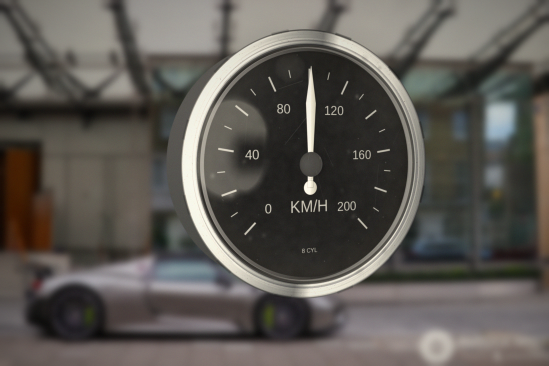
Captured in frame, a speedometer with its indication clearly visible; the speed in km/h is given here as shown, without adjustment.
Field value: 100 km/h
